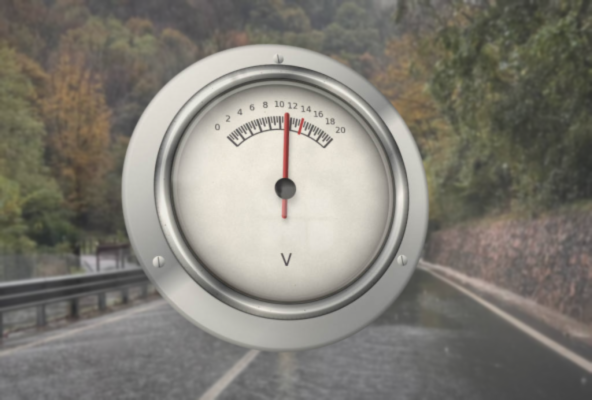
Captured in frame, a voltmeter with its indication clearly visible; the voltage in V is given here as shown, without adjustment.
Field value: 11 V
